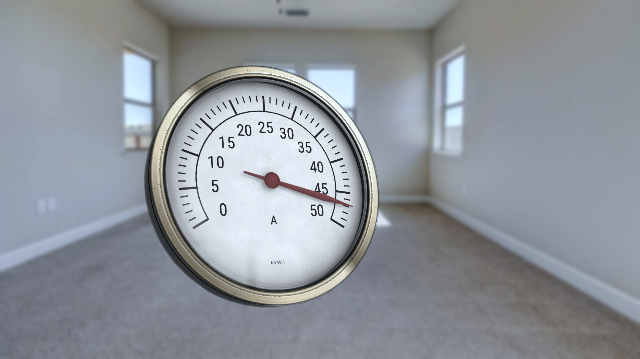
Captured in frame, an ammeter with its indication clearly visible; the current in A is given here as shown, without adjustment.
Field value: 47 A
